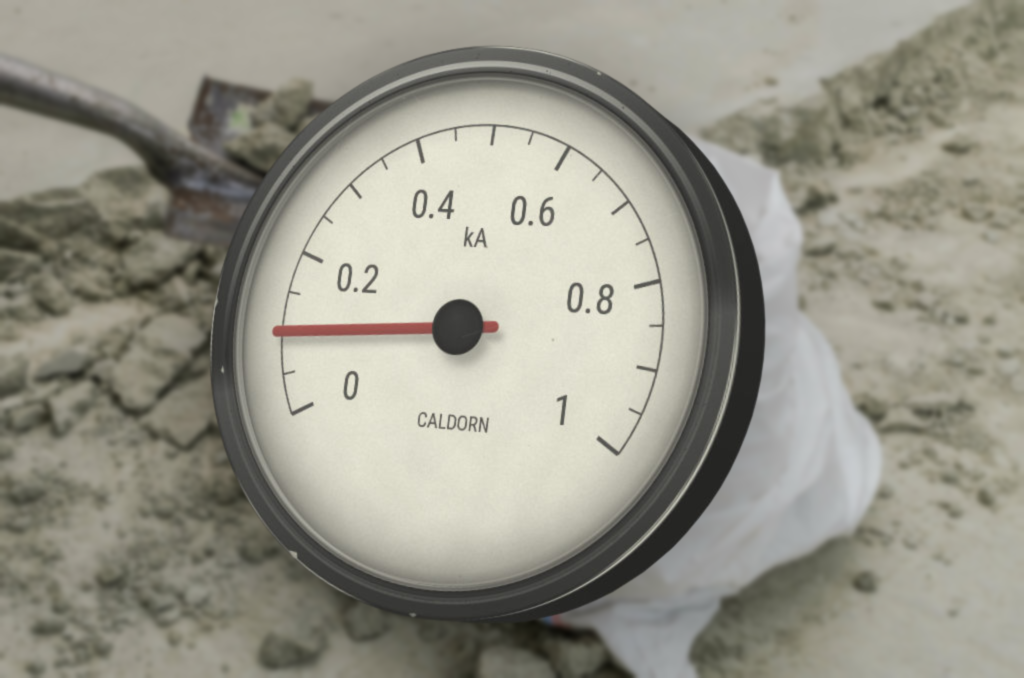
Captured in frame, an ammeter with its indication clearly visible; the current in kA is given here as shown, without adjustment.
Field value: 0.1 kA
